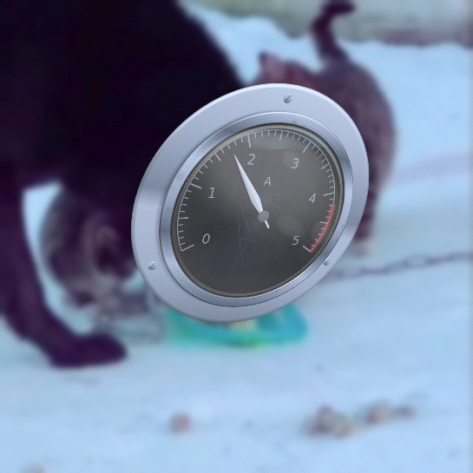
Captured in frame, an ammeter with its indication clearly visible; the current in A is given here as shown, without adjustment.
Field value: 1.7 A
